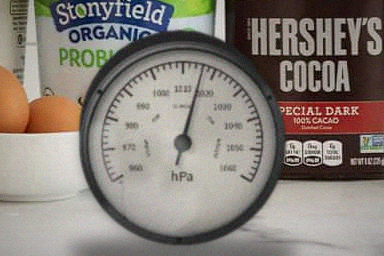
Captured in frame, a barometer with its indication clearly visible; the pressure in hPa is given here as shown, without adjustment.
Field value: 1016 hPa
